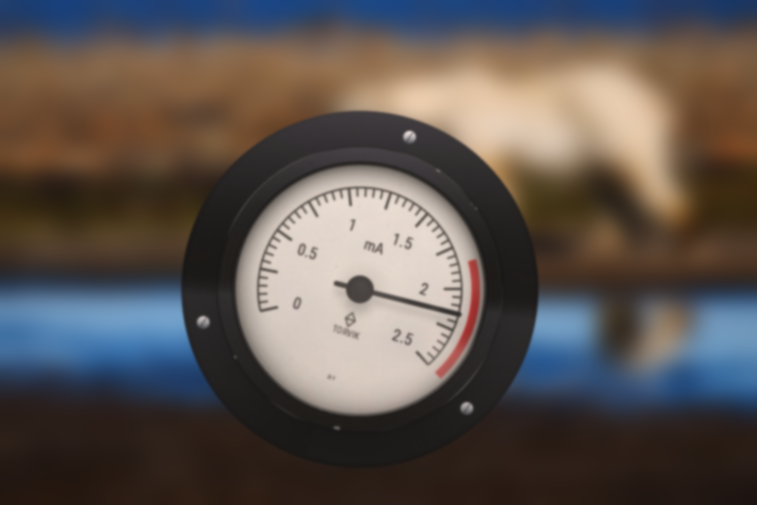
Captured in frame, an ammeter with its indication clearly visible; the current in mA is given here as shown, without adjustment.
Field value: 2.15 mA
